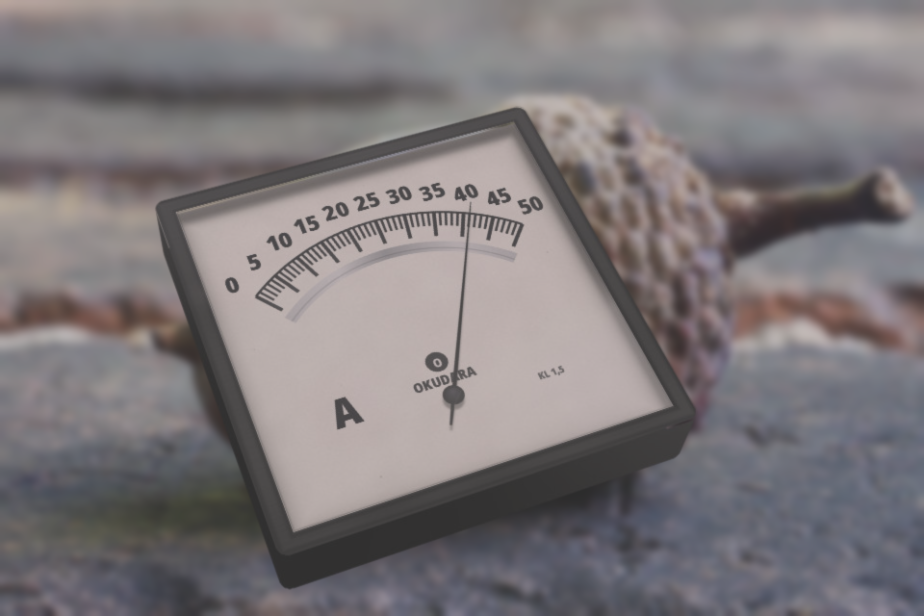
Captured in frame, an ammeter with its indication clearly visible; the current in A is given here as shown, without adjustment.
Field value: 41 A
